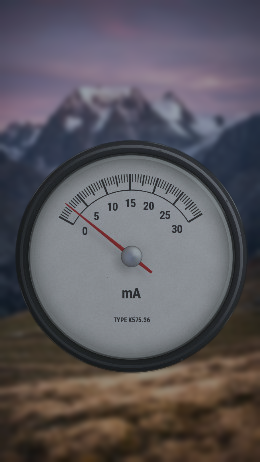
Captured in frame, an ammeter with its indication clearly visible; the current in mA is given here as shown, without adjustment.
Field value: 2.5 mA
